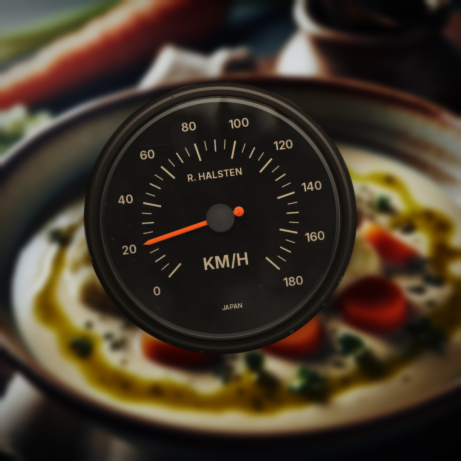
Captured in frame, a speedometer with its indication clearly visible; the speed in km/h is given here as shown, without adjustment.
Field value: 20 km/h
